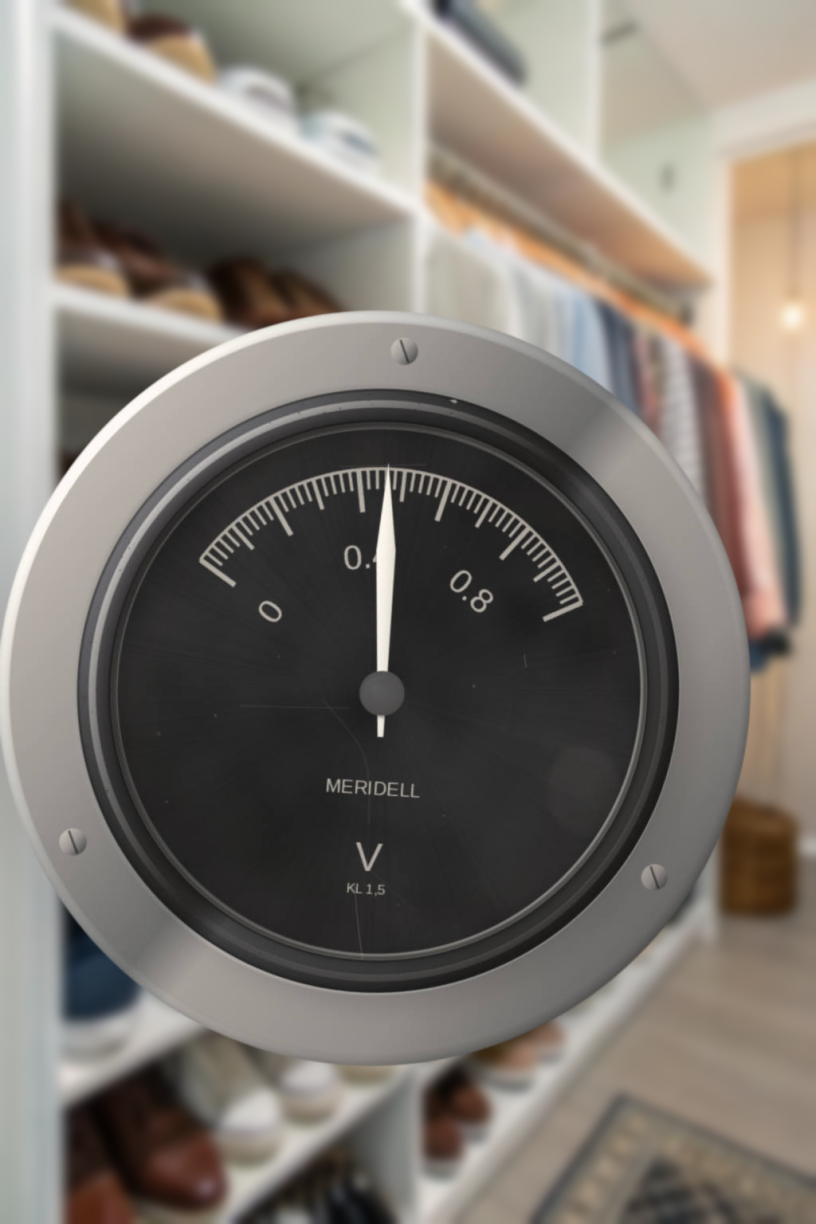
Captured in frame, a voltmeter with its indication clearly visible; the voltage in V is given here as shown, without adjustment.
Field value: 0.46 V
